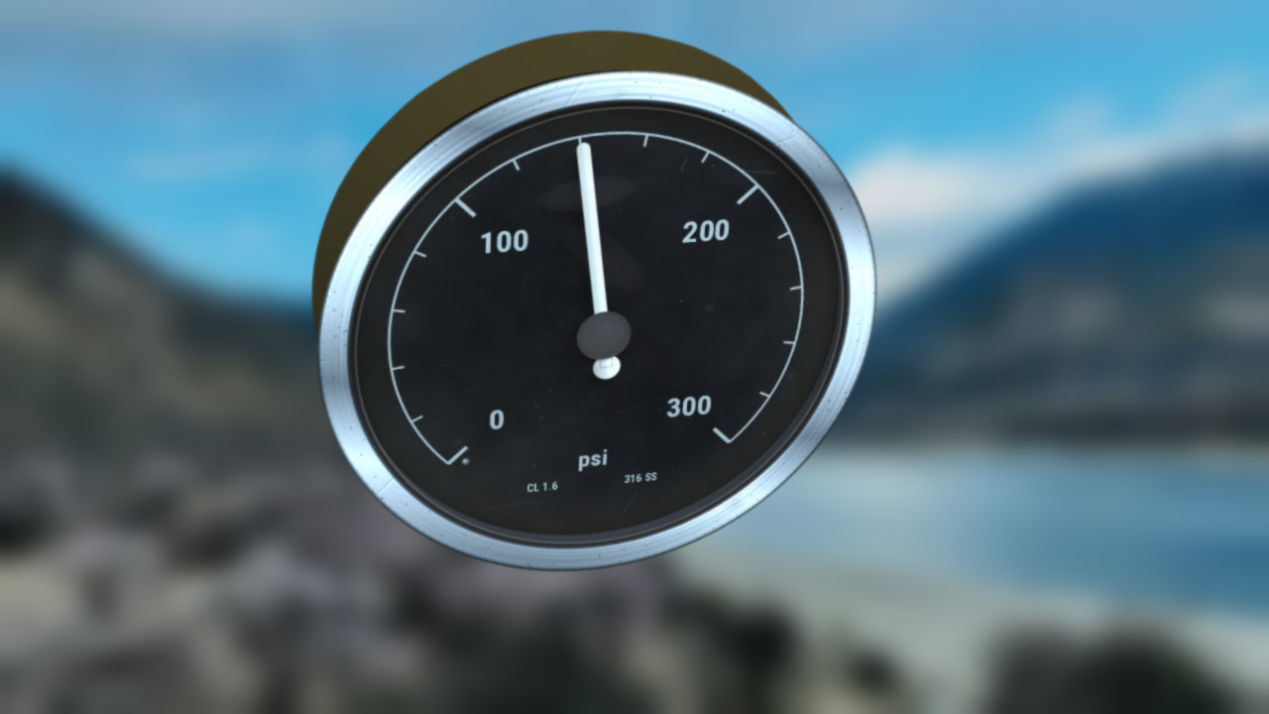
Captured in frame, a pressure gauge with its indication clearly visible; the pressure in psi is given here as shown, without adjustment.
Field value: 140 psi
